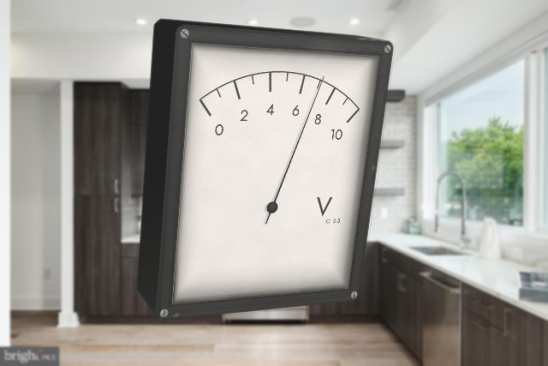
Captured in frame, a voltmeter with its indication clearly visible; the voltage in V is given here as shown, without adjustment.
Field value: 7 V
